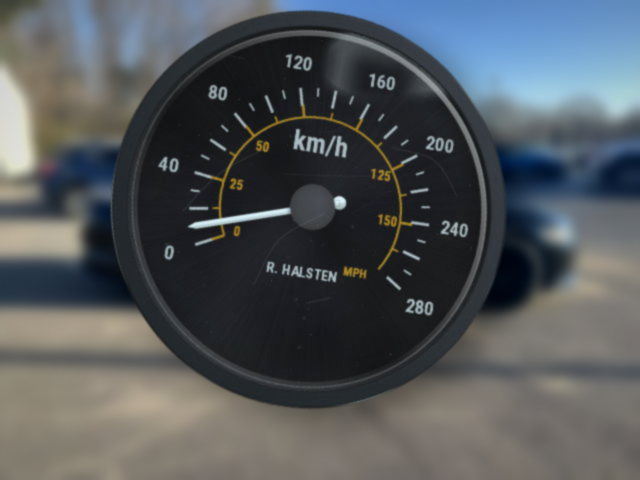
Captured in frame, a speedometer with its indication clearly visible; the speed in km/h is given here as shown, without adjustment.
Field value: 10 km/h
